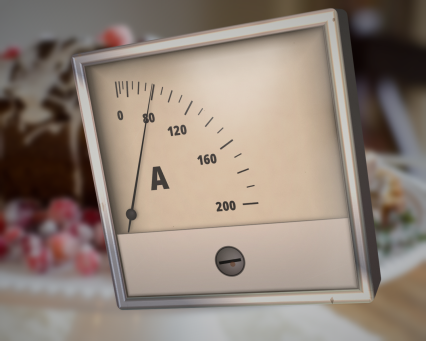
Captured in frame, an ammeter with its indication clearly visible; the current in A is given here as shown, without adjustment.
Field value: 80 A
